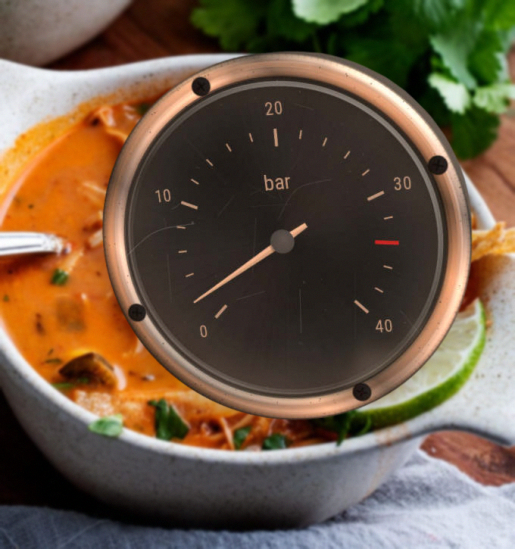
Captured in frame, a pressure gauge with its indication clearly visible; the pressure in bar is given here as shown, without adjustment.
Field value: 2 bar
